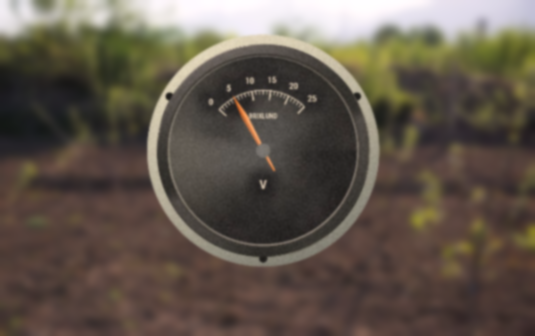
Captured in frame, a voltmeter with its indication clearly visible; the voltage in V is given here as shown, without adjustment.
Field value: 5 V
